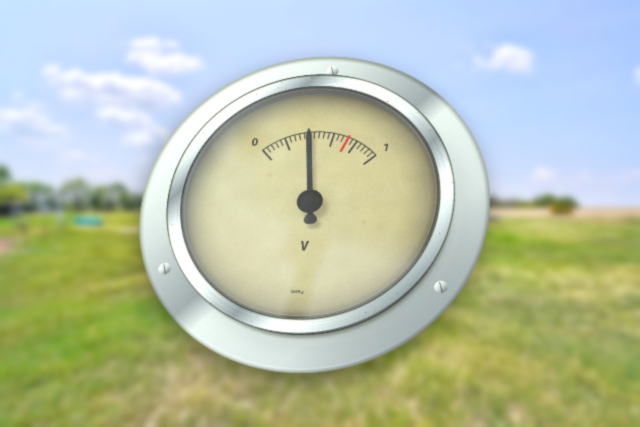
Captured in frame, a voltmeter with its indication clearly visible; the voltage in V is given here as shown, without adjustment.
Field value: 0.4 V
